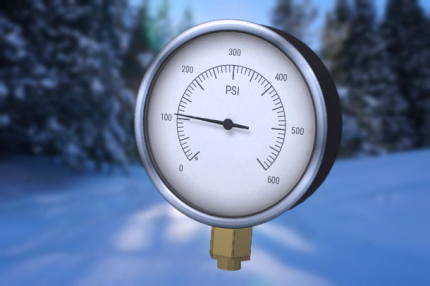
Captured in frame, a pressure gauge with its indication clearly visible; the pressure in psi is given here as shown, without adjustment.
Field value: 110 psi
